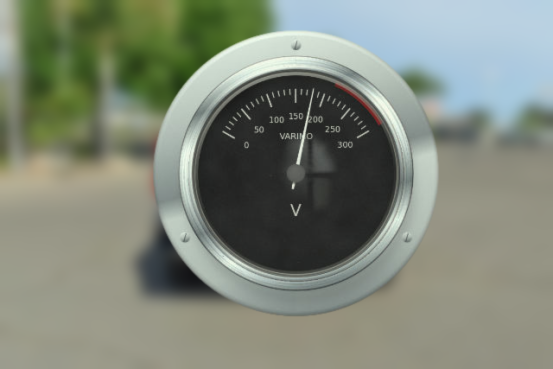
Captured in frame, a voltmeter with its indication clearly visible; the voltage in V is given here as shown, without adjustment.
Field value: 180 V
